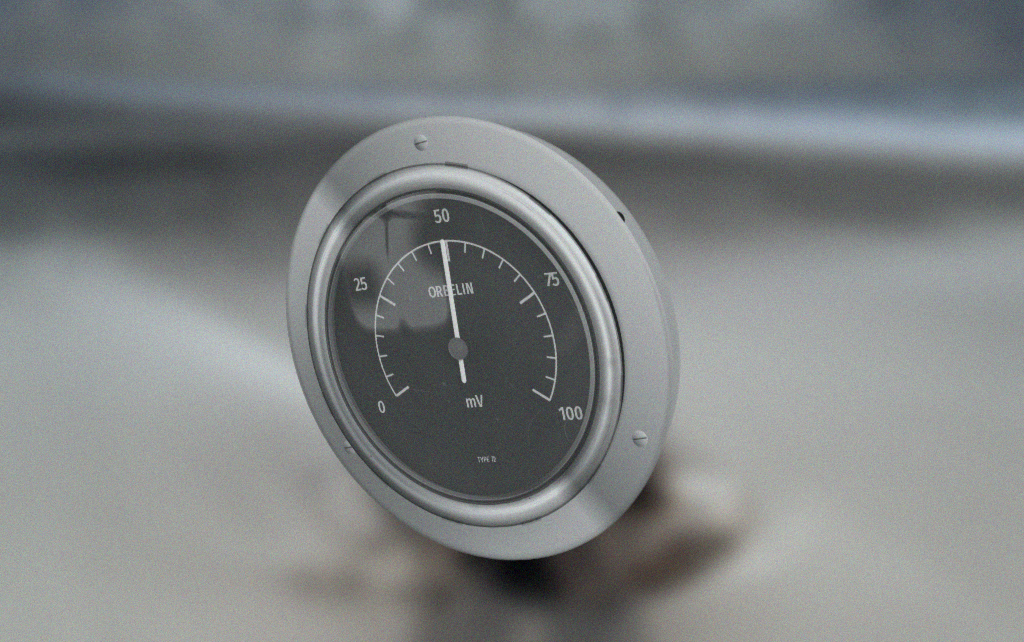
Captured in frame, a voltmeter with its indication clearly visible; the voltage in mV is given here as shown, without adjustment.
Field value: 50 mV
